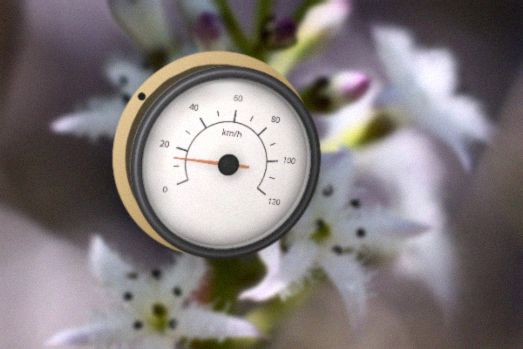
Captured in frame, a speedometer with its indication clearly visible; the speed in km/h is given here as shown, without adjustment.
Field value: 15 km/h
